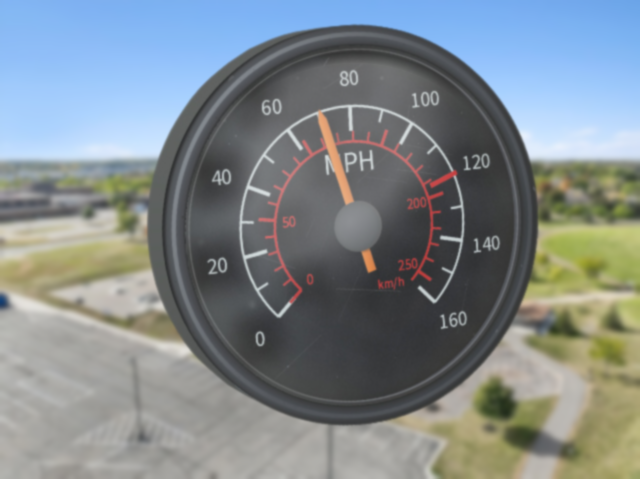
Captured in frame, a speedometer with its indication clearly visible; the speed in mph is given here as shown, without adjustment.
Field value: 70 mph
